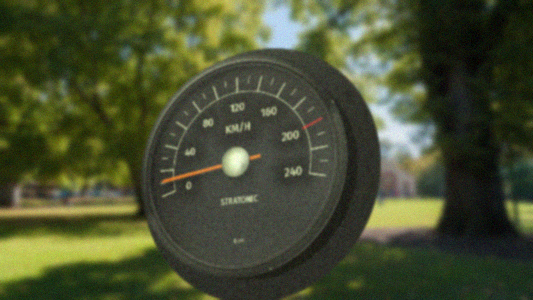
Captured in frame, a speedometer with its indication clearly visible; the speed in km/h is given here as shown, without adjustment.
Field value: 10 km/h
